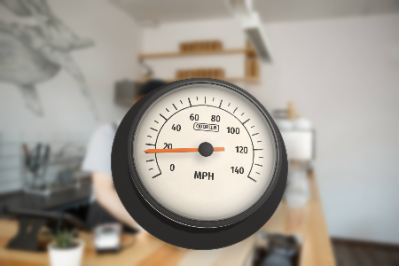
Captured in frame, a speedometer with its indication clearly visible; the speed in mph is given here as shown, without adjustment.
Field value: 15 mph
